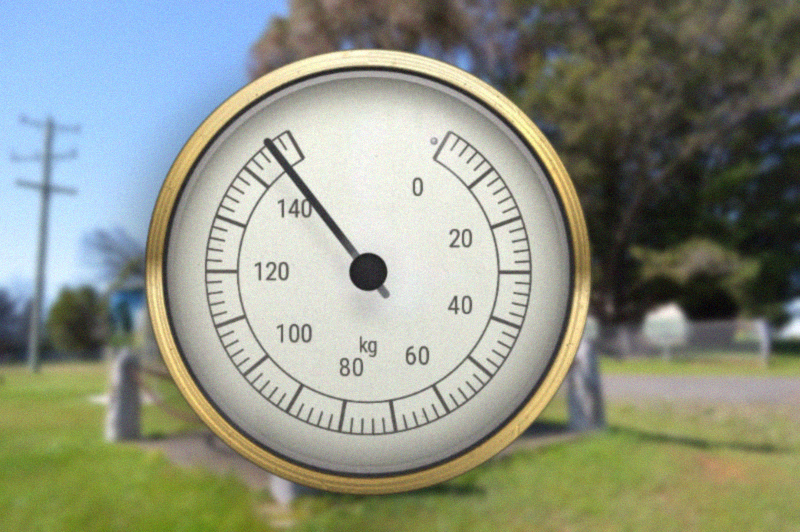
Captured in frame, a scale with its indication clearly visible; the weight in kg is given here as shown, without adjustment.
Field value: 146 kg
